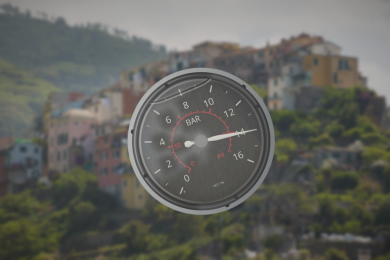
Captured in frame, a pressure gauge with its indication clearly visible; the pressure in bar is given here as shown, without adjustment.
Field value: 14 bar
